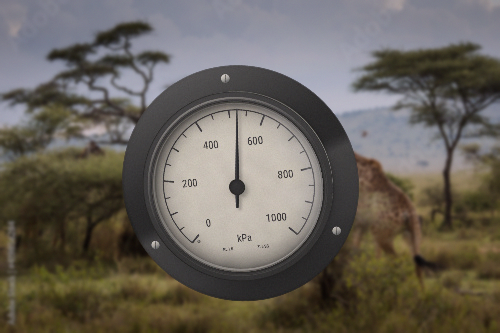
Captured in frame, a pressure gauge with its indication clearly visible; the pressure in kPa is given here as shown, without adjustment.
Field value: 525 kPa
